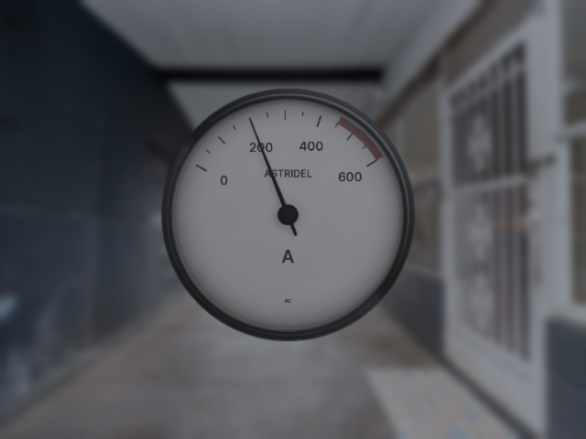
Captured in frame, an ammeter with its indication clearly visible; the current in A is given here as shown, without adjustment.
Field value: 200 A
